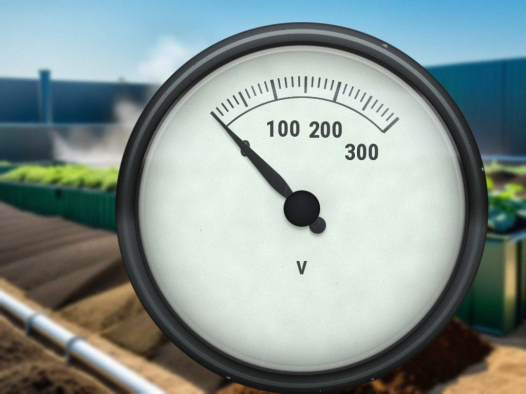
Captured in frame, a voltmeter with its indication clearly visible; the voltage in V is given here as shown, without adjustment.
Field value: 0 V
